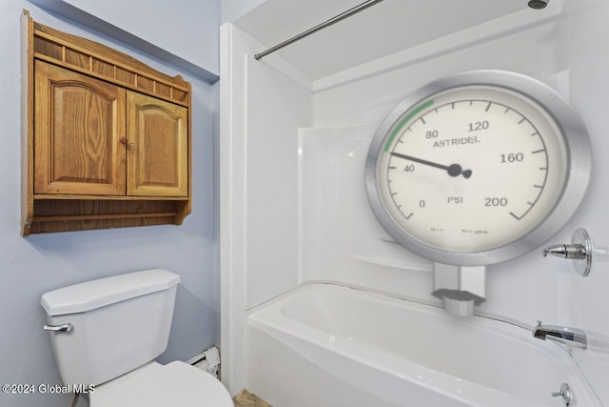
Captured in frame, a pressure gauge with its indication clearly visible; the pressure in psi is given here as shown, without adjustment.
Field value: 50 psi
